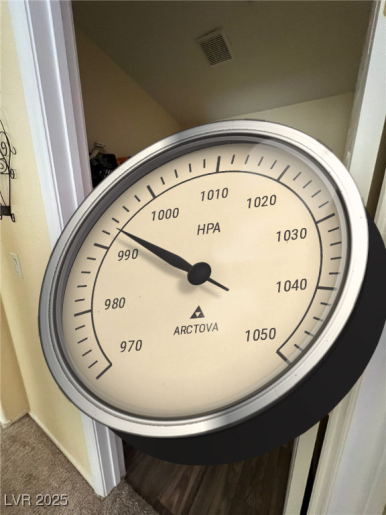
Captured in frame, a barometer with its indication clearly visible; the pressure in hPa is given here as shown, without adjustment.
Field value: 993 hPa
